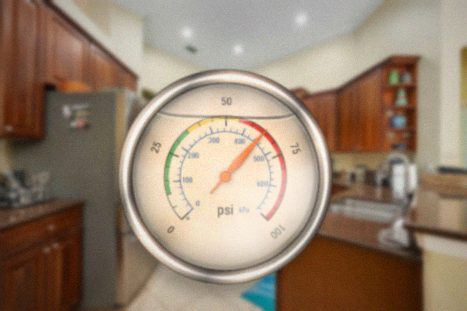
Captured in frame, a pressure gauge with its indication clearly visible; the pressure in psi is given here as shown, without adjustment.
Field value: 65 psi
